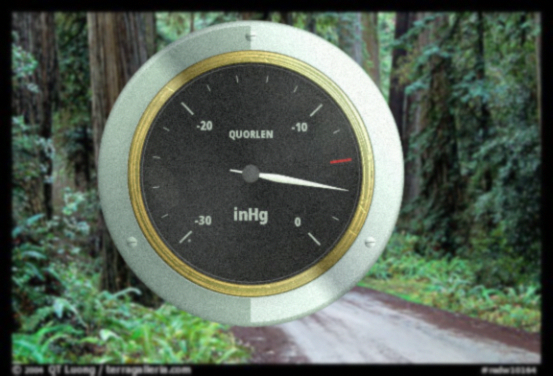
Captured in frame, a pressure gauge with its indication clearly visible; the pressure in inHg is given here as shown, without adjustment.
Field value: -4 inHg
